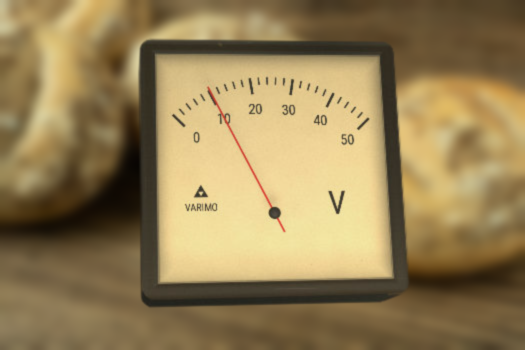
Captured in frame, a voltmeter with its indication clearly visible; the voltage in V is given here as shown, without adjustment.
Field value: 10 V
